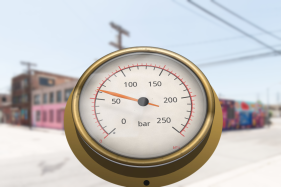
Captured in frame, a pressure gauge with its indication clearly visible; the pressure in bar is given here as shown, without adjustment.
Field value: 60 bar
